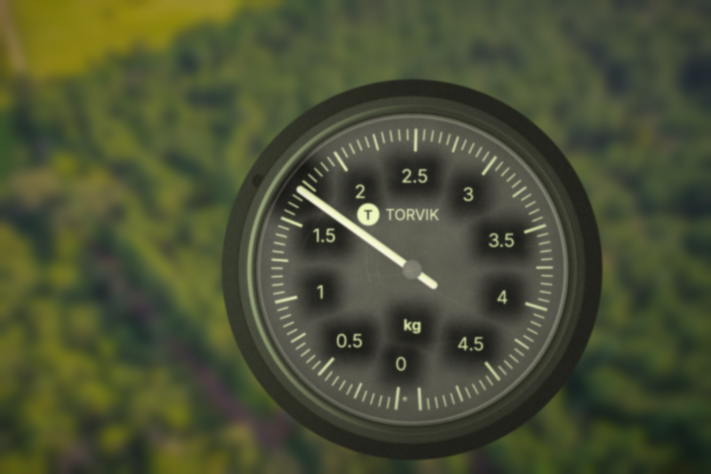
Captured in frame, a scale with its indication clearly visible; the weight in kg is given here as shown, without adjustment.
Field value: 1.7 kg
